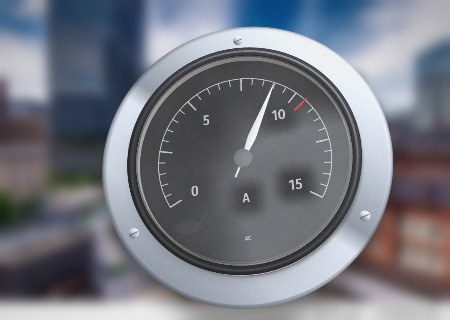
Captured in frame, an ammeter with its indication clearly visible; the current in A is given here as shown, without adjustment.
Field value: 9 A
